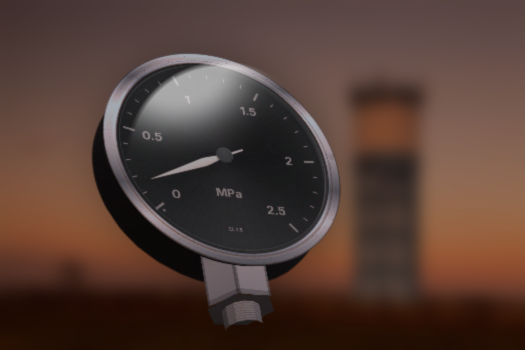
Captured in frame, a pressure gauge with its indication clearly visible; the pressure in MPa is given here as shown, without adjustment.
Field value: 0.15 MPa
